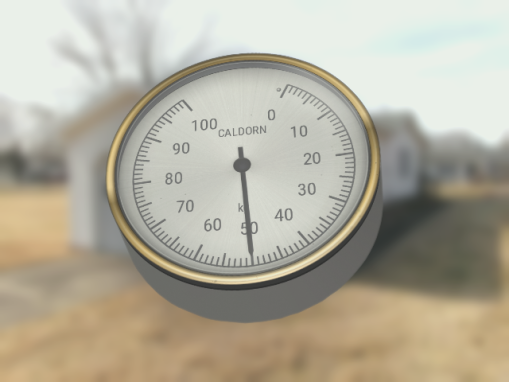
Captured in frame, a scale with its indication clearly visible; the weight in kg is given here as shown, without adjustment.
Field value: 50 kg
